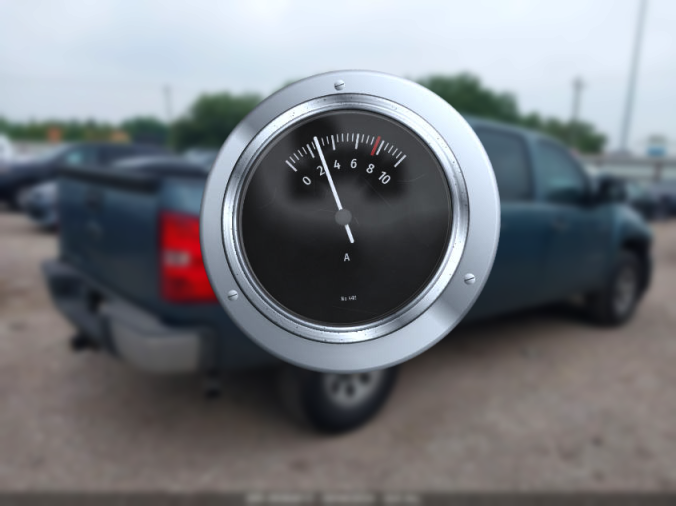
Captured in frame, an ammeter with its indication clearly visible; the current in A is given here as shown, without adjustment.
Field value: 2.8 A
